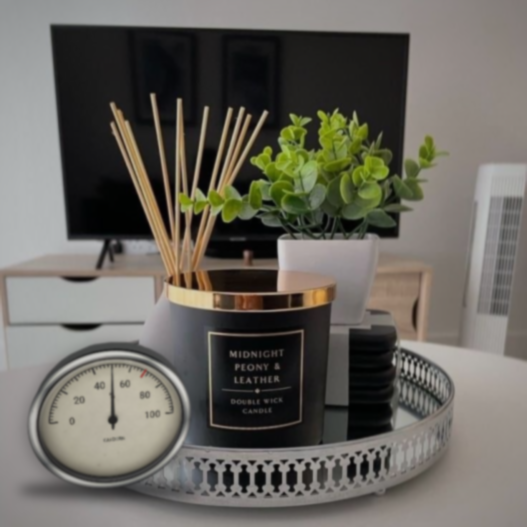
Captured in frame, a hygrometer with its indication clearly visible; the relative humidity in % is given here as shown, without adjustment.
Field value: 50 %
